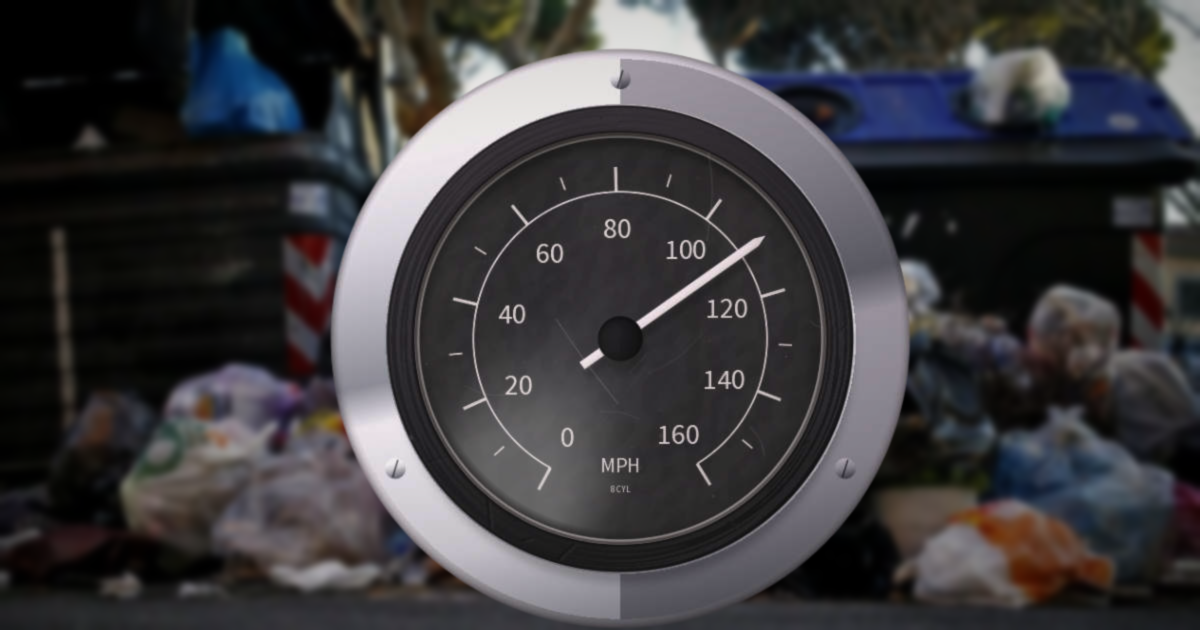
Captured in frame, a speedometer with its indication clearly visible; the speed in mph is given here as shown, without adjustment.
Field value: 110 mph
